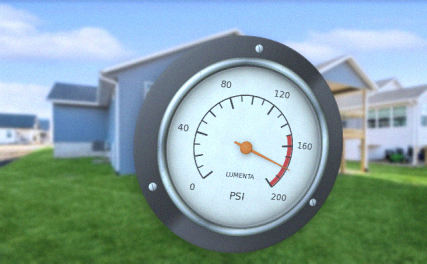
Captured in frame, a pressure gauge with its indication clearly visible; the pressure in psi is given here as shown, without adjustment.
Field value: 180 psi
